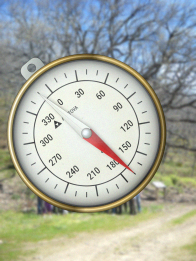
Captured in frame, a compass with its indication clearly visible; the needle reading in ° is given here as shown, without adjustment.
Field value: 170 °
